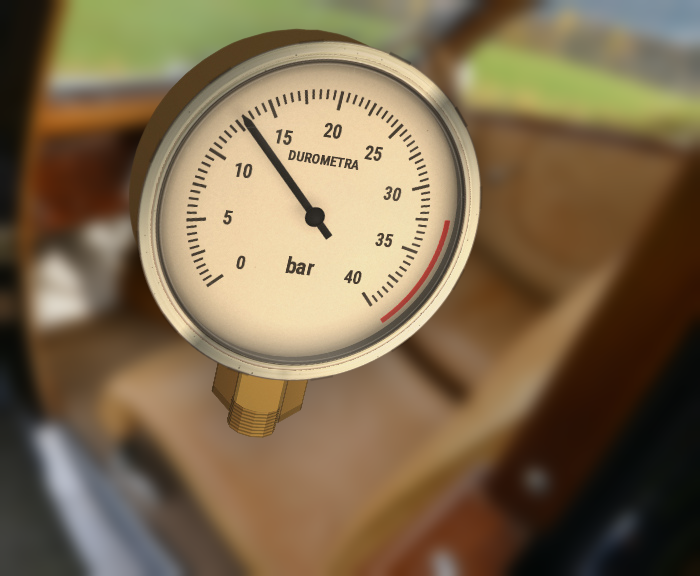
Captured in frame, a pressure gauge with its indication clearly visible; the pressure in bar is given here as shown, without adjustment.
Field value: 13 bar
